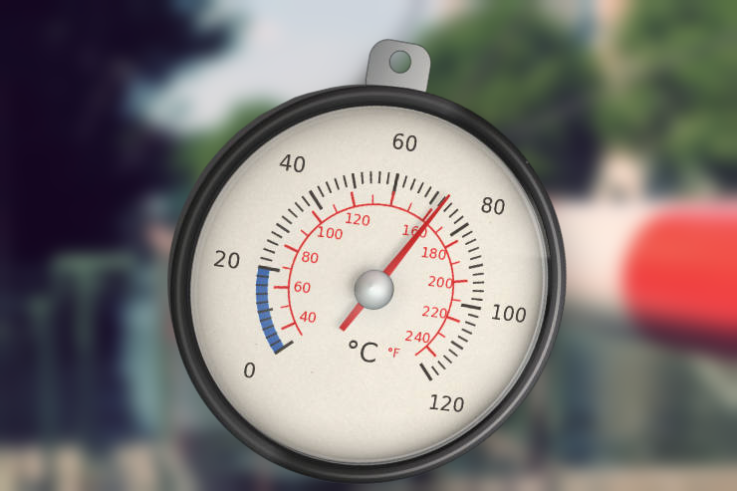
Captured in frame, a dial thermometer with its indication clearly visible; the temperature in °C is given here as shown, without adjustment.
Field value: 72 °C
